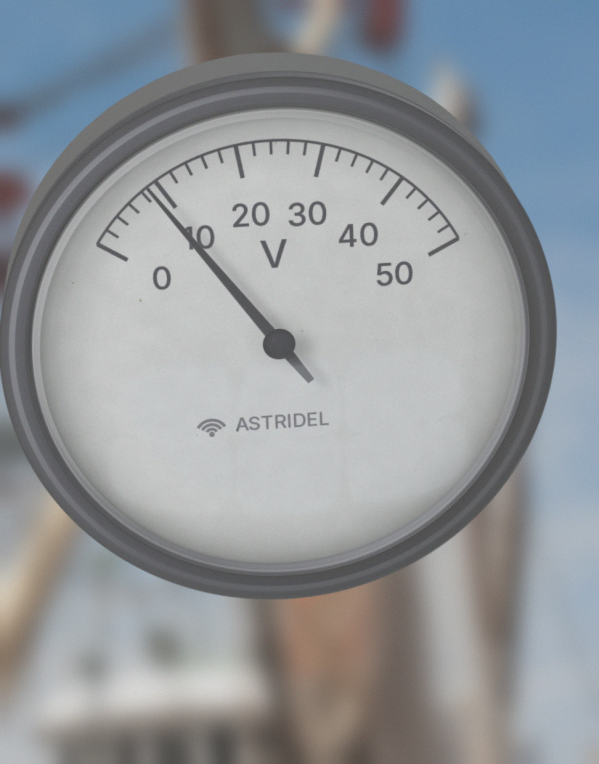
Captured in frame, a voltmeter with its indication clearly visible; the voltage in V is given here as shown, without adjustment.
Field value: 9 V
